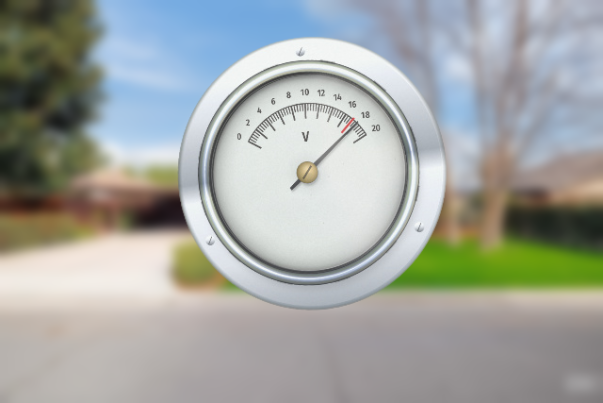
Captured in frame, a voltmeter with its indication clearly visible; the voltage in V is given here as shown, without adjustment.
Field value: 18 V
